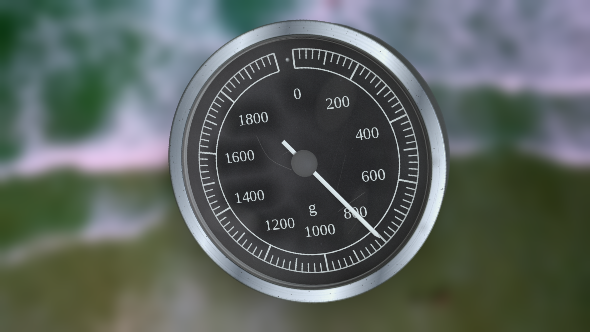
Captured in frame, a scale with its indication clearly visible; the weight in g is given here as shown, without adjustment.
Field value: 800 g
